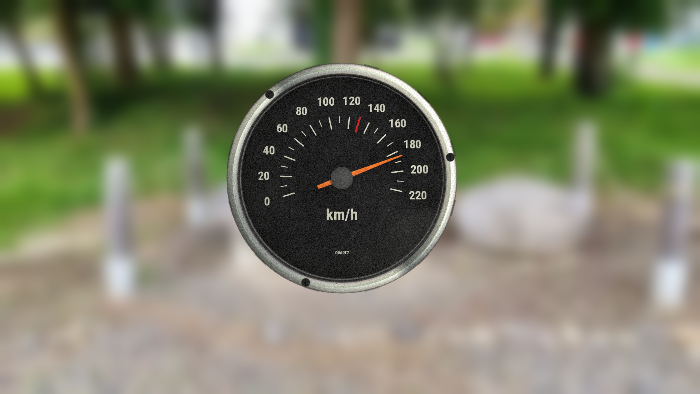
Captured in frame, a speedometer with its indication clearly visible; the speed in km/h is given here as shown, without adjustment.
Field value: 185 km/h
